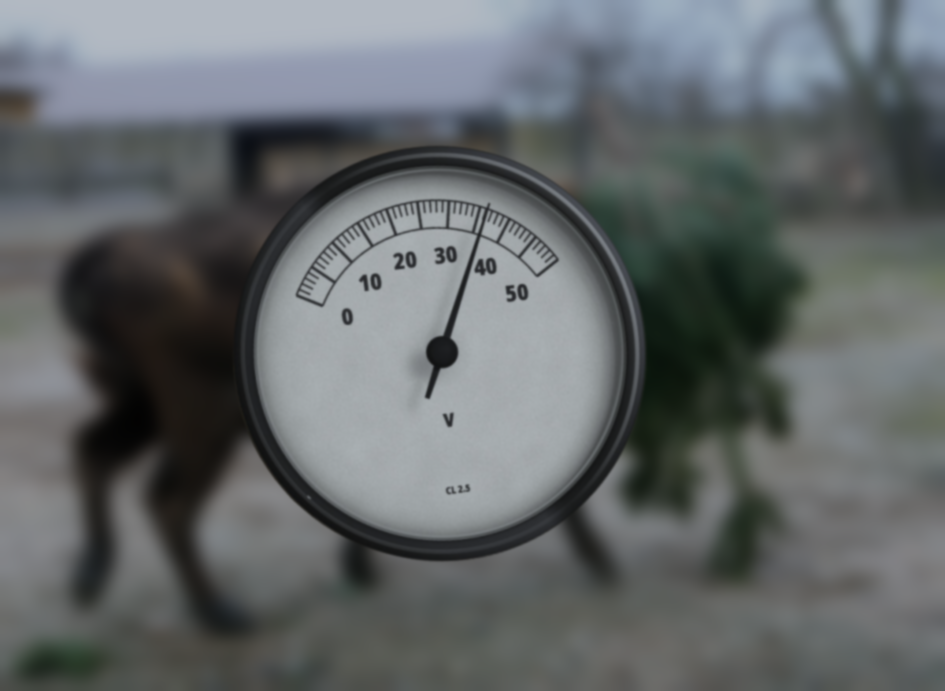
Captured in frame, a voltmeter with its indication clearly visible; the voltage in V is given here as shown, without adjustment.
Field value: 36 V
